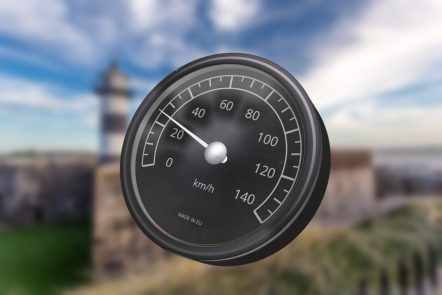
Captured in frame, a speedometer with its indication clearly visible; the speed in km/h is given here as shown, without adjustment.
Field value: 25 km/h
